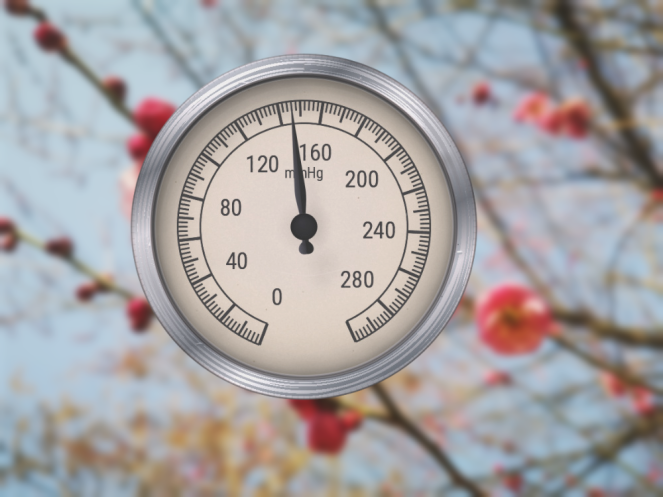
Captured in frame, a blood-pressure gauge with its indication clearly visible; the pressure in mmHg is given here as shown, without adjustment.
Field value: 146 mmHg
